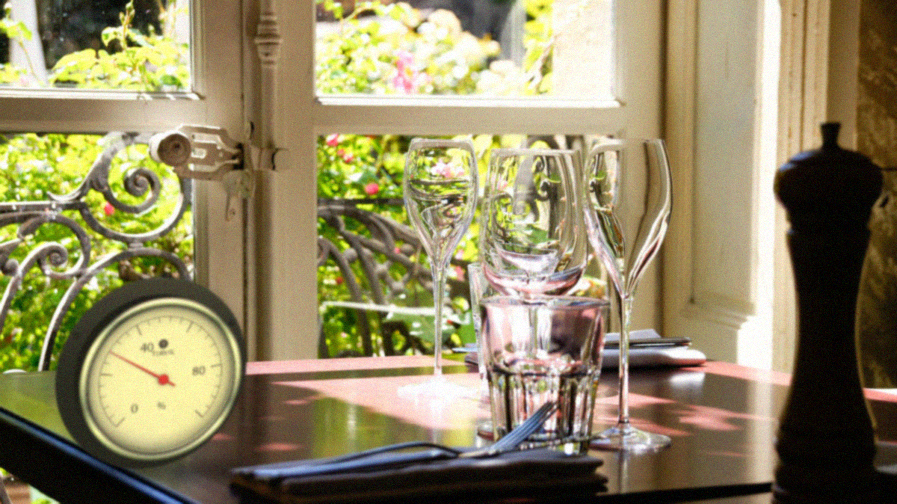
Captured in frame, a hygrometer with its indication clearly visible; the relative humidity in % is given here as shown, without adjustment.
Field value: 28 %
